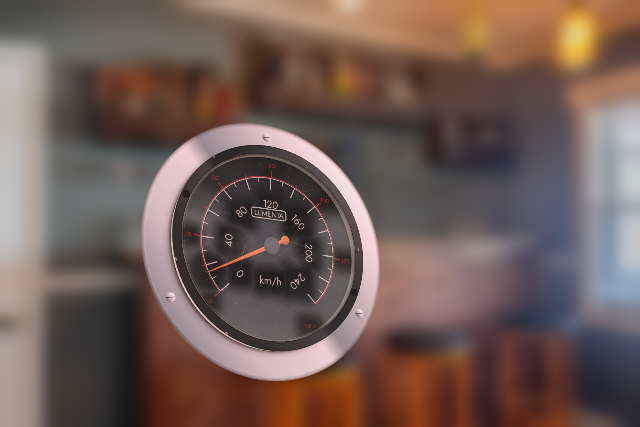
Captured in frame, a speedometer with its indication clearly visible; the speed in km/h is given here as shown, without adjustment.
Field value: 15 km/h
